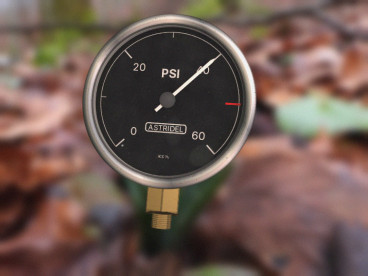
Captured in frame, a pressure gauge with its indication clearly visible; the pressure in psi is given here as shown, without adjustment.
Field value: 40 psi
